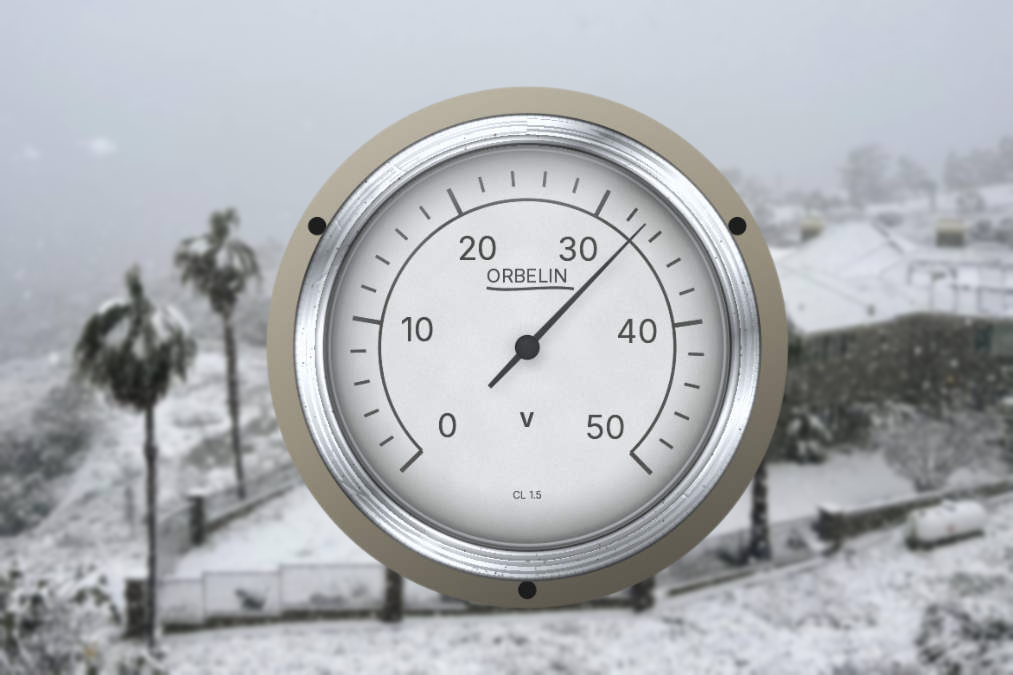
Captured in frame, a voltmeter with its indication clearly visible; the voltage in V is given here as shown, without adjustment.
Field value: 33 V
